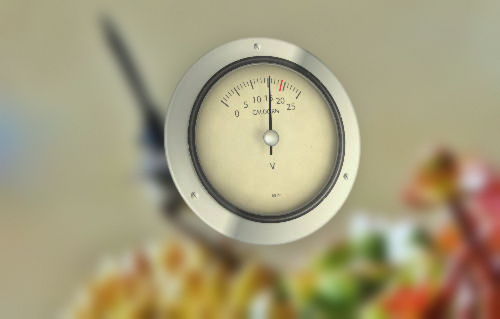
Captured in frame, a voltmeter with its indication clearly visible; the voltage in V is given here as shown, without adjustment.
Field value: 15 V
